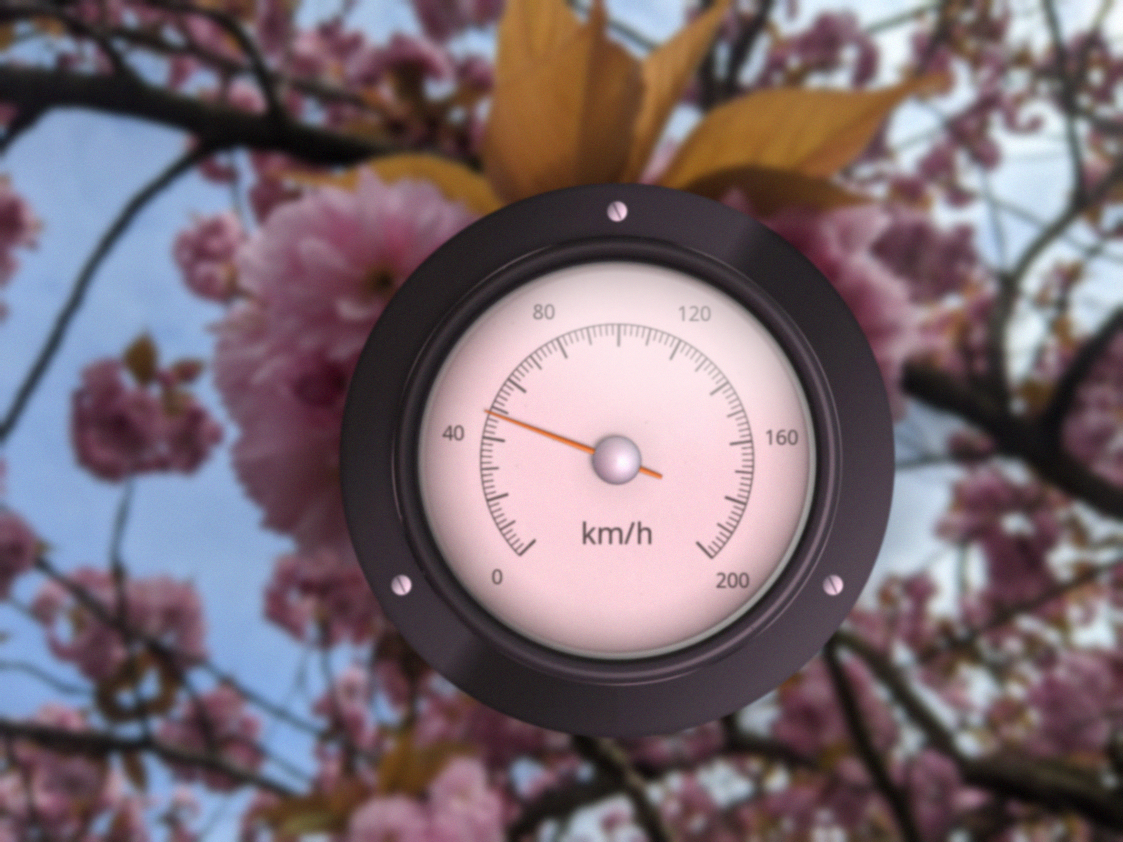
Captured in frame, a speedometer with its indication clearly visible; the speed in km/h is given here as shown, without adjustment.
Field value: 48 km/h
